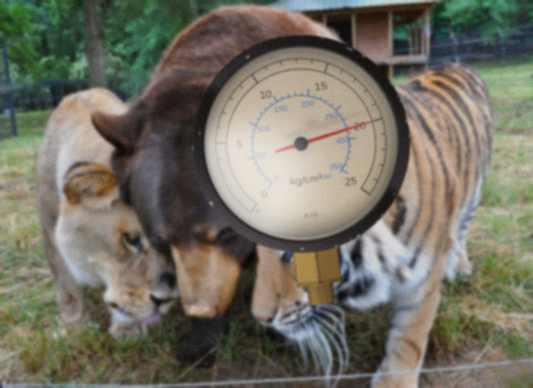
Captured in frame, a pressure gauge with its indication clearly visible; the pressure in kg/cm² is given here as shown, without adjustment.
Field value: 20 kg/cm²
